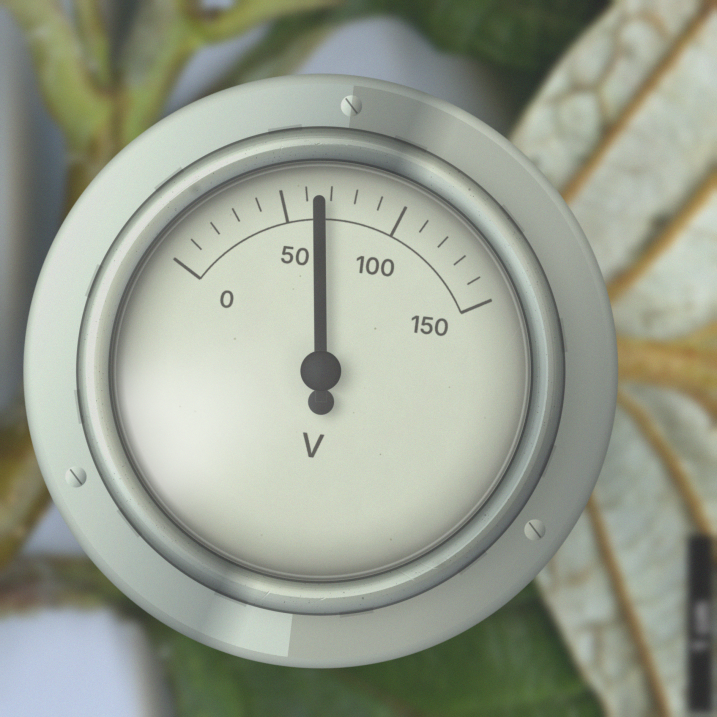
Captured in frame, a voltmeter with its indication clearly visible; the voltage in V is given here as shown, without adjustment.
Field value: 65 V
